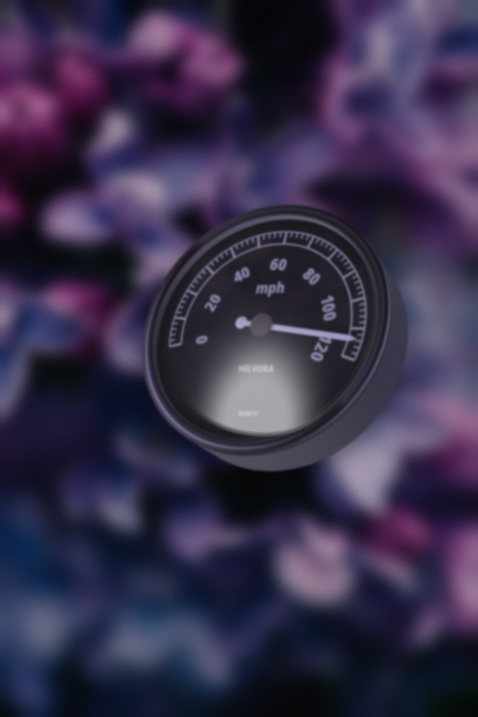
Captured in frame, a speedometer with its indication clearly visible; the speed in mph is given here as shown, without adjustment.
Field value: 114 mph
